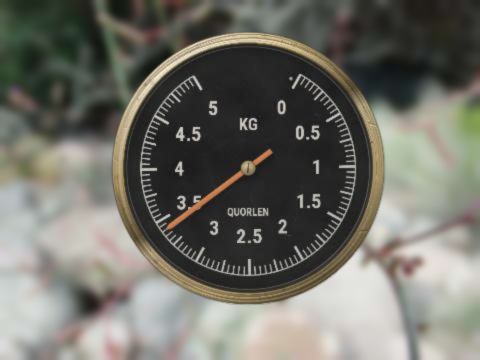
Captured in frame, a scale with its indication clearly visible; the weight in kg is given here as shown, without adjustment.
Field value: 3.4 kg
